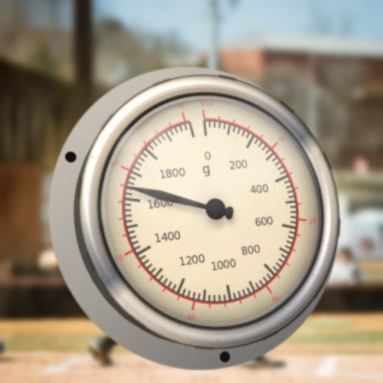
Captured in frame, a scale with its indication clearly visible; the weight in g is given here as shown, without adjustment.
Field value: 1640 g
